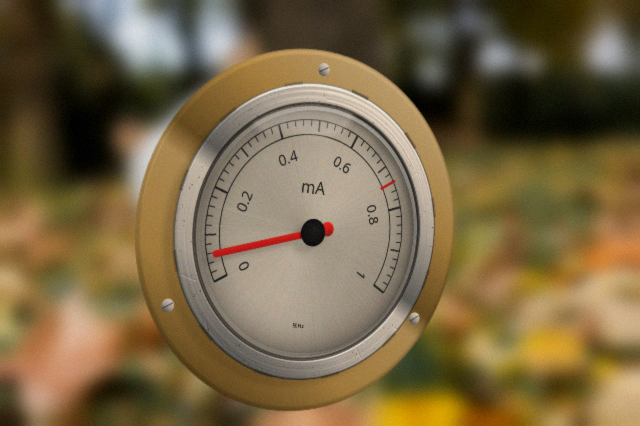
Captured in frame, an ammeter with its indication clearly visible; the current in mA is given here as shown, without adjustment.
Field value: 0.06 mA
